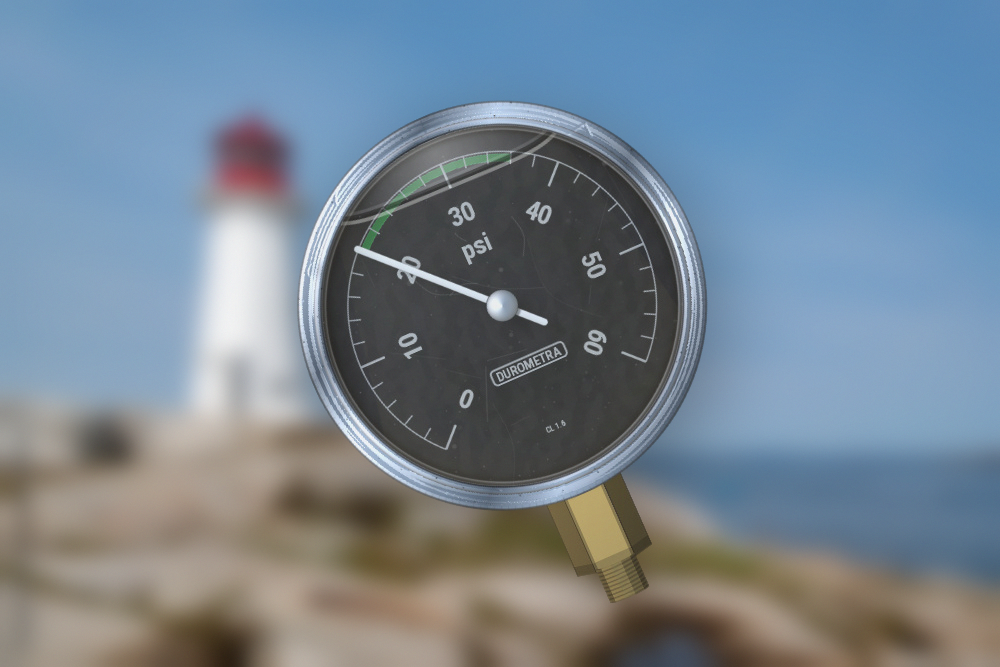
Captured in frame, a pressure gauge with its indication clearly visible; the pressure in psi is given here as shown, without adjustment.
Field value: 20 psi
